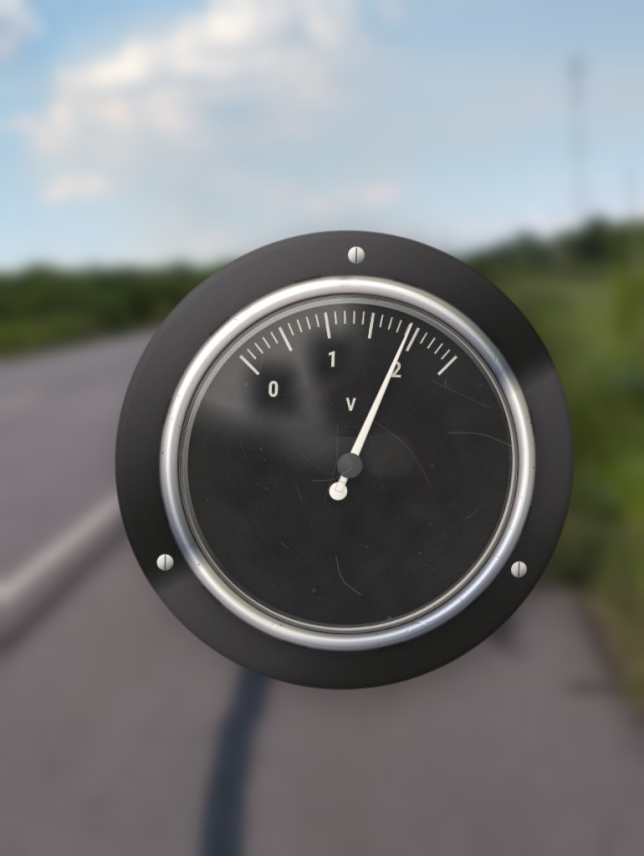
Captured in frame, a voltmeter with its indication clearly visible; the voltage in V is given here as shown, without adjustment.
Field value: 1.9 V
